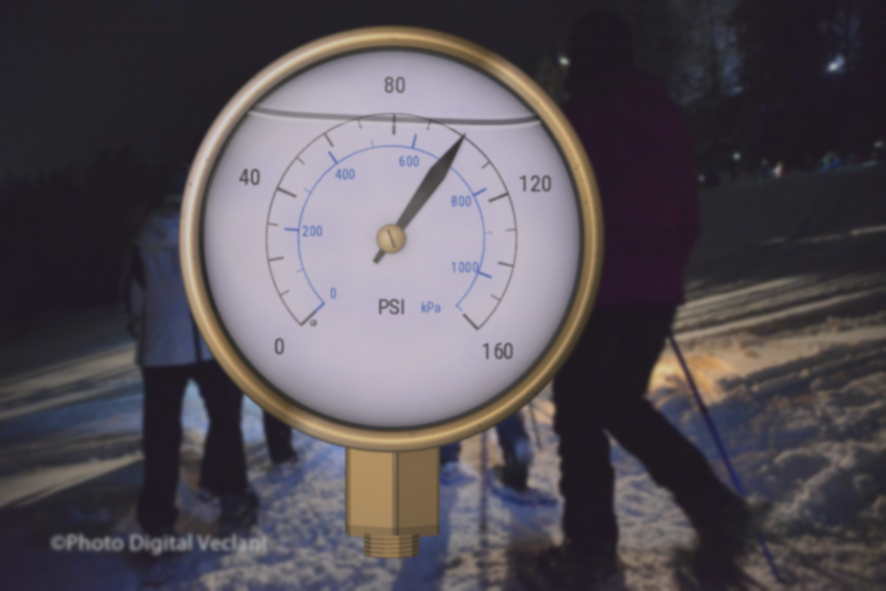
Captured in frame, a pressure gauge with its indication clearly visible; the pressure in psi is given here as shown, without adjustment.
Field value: 100 psi
